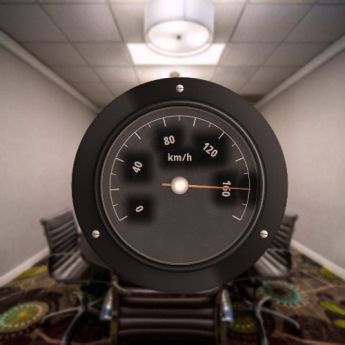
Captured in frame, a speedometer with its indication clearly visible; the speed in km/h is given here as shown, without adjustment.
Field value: 160 km/h
